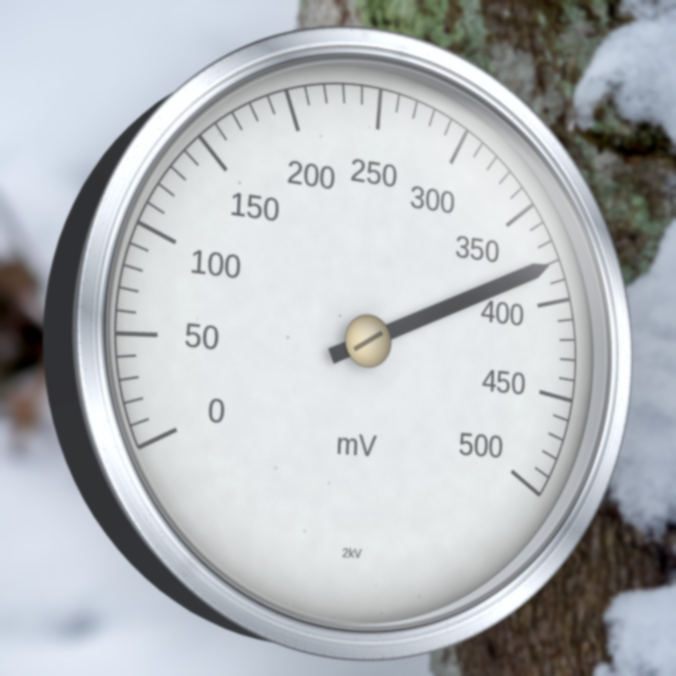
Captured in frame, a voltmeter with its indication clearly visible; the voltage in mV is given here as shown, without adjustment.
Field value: 380 mV
